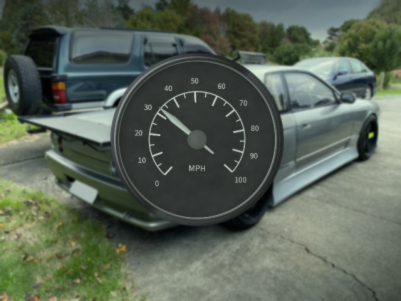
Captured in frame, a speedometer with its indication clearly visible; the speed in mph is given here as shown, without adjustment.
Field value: 32.5 mph
